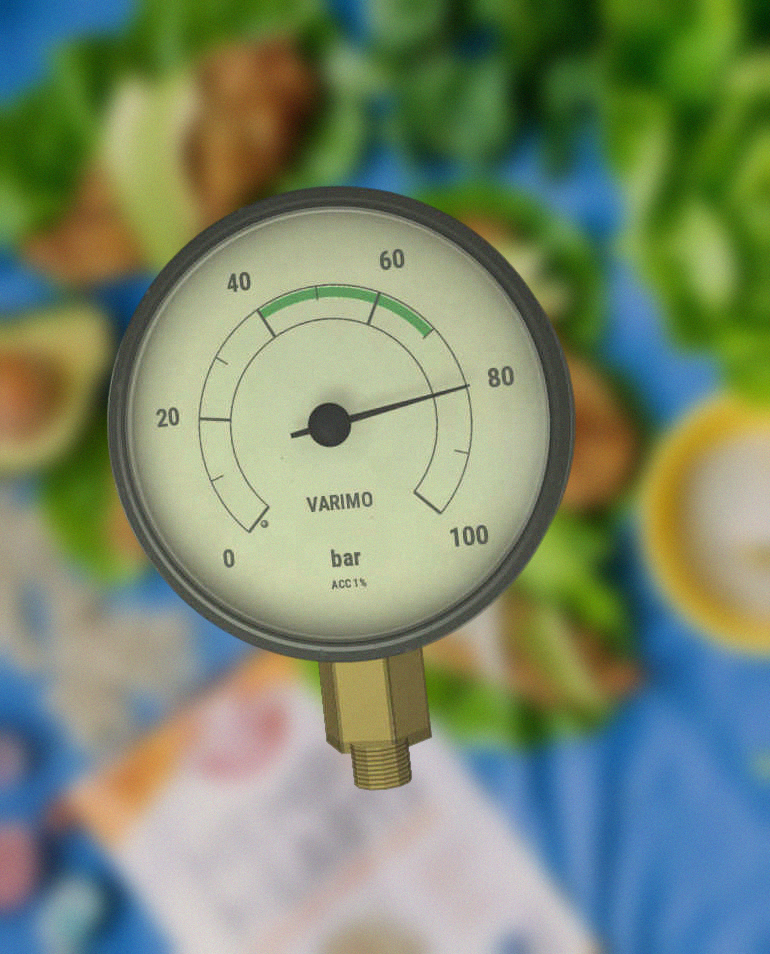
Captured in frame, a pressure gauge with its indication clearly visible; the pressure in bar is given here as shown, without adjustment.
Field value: 80 bar
